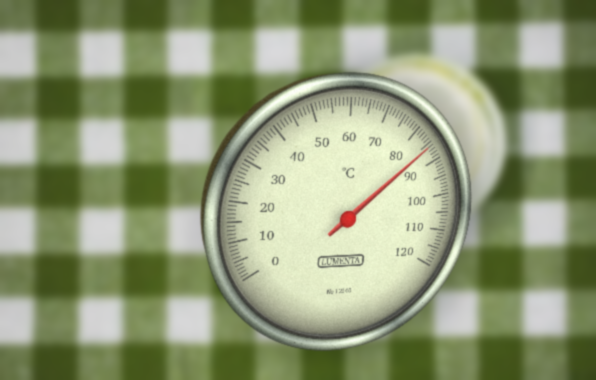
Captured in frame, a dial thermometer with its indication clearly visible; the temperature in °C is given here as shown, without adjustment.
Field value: 85 °C
